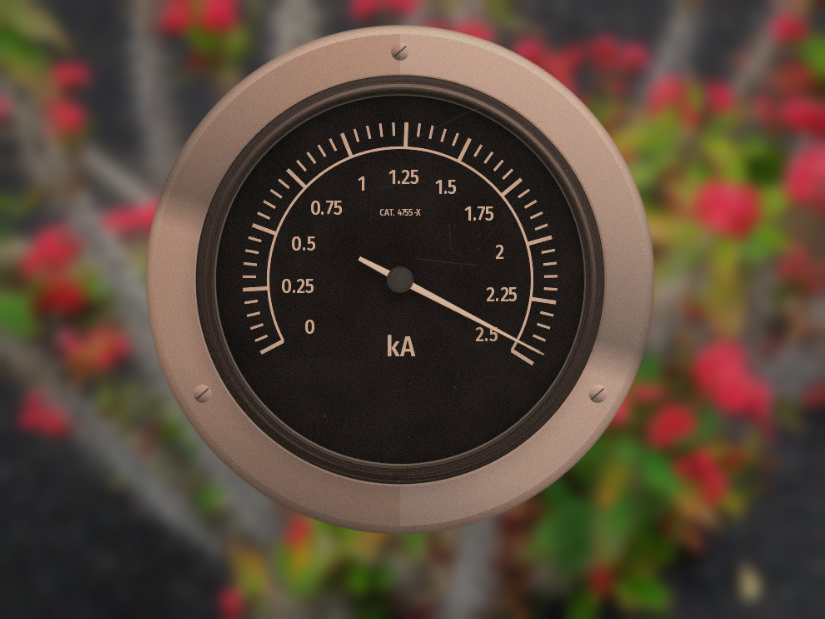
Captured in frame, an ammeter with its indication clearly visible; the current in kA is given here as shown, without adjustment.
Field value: 2.45 kA
